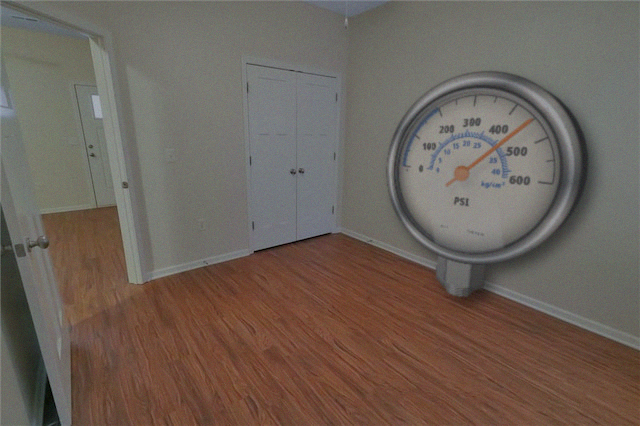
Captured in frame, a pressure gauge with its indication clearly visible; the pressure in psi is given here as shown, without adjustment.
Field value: 450 psi
